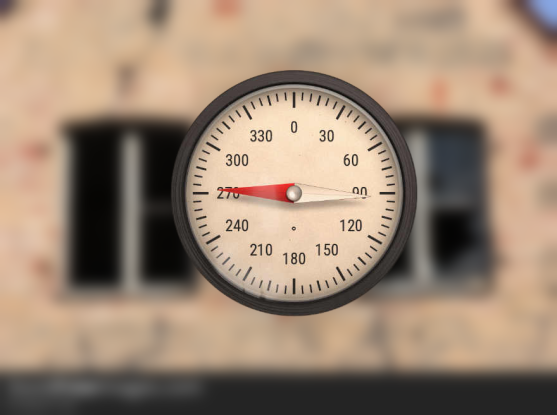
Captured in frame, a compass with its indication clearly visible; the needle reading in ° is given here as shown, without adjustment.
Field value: 272.5 °
